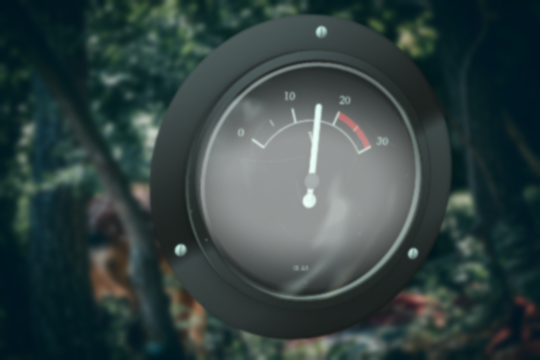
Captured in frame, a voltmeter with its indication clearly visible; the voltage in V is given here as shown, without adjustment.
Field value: 15 V
